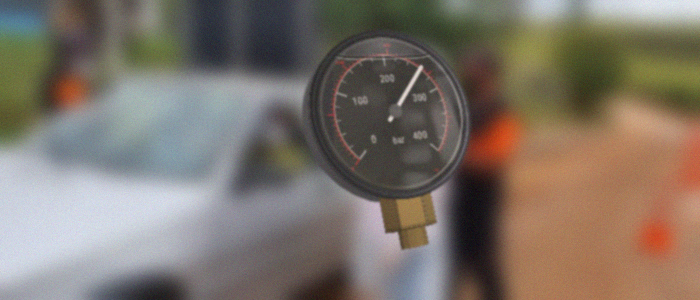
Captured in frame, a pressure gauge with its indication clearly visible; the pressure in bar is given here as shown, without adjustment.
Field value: 260 bar
